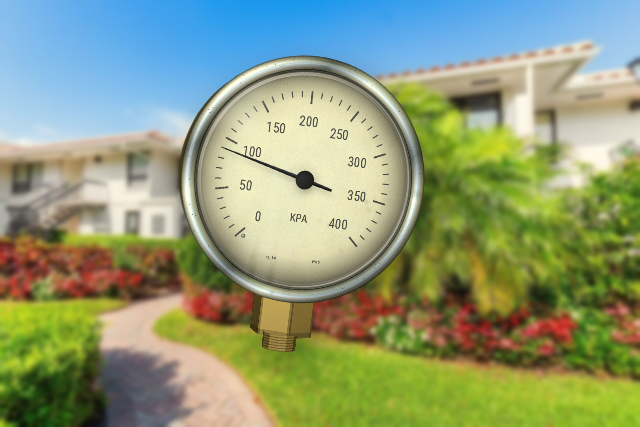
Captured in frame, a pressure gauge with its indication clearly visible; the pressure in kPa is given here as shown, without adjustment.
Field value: 90 kPa
